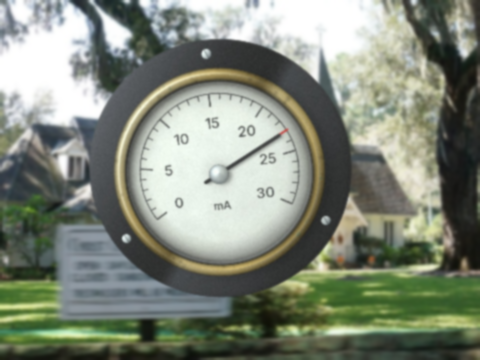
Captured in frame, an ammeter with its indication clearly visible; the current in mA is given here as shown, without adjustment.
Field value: 23 mA
